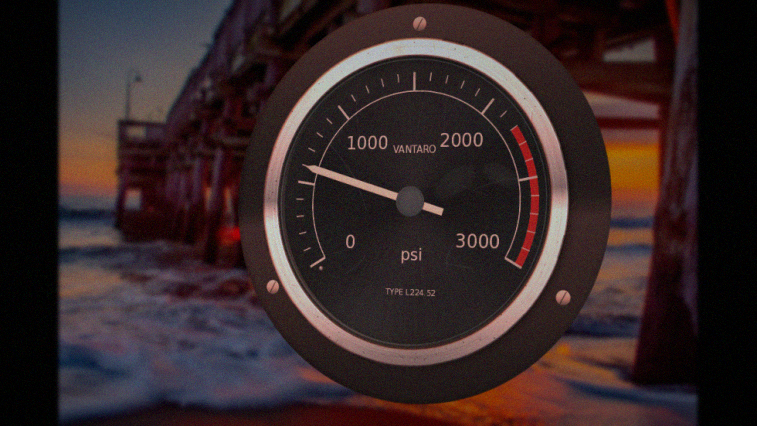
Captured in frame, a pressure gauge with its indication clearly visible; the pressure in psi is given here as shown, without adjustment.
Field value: 600 psi
